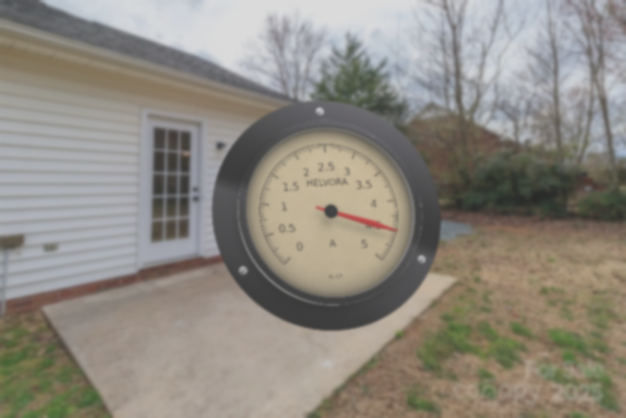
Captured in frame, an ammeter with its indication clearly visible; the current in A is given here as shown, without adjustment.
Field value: 4.5 A
